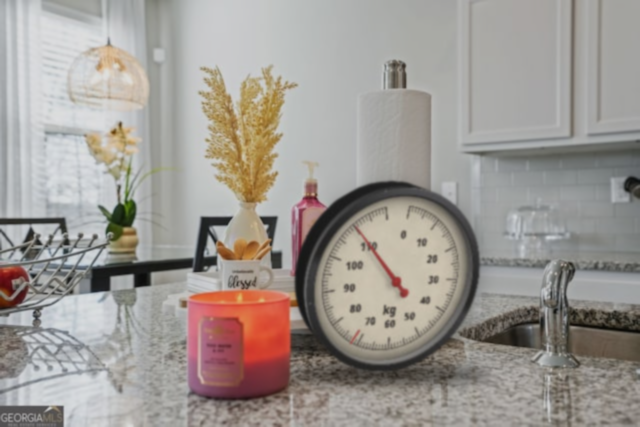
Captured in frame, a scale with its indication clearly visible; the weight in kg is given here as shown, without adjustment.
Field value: 110 kg
